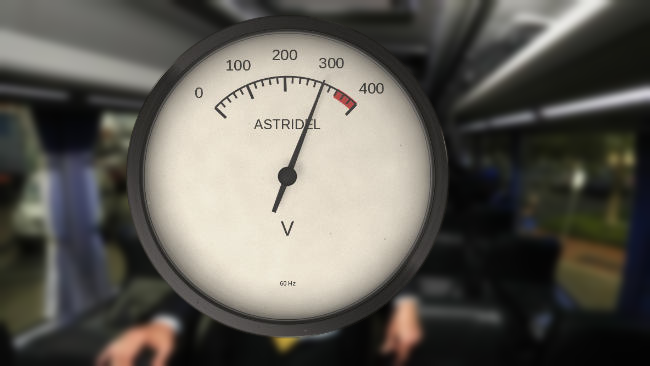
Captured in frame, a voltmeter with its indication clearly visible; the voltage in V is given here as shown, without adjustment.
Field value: 300 V
